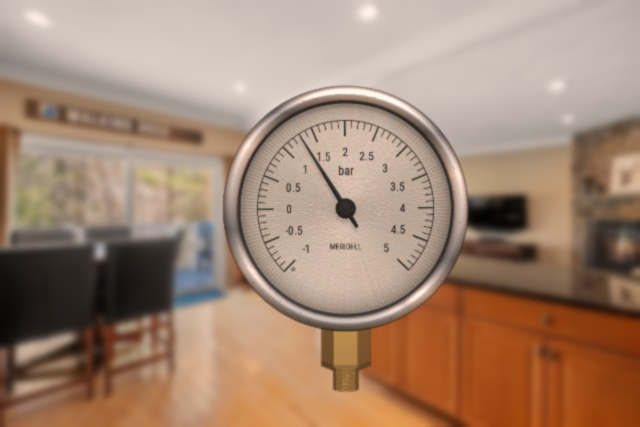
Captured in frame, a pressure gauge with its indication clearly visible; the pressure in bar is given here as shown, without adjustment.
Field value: 1.3 bar
